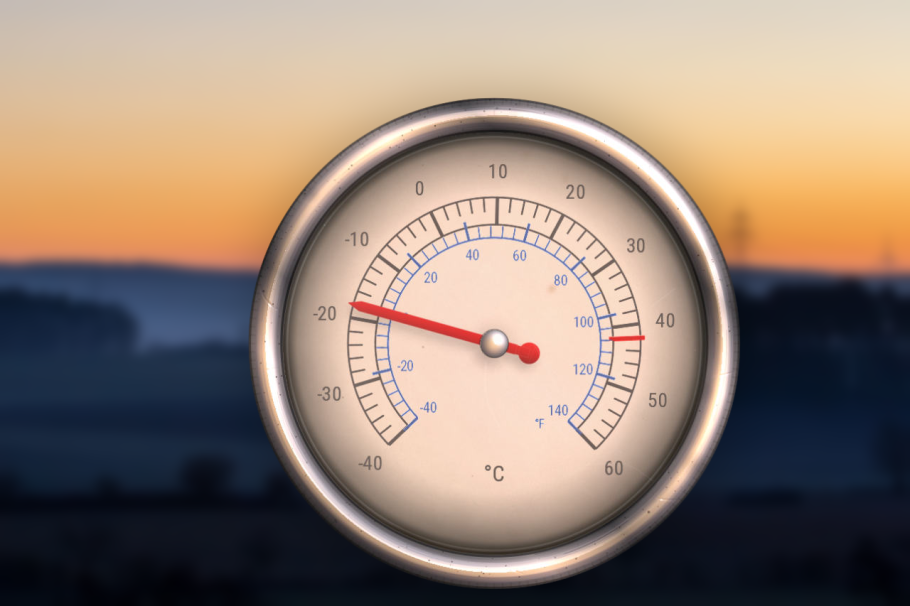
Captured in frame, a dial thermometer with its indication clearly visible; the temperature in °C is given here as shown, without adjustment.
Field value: -18 °C
